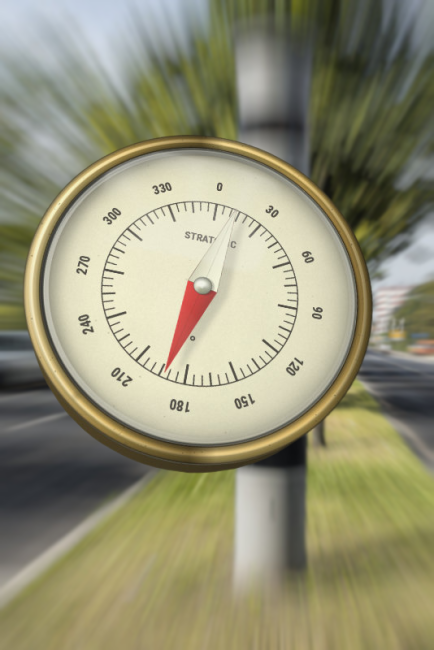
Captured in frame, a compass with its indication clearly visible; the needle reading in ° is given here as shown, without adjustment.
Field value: 192.5 °
